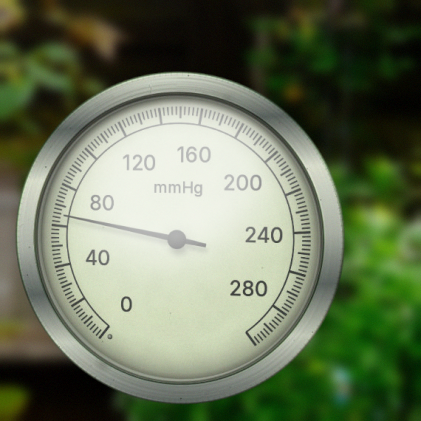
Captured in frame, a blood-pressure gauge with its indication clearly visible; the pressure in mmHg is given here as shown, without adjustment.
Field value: 66 mmHg
